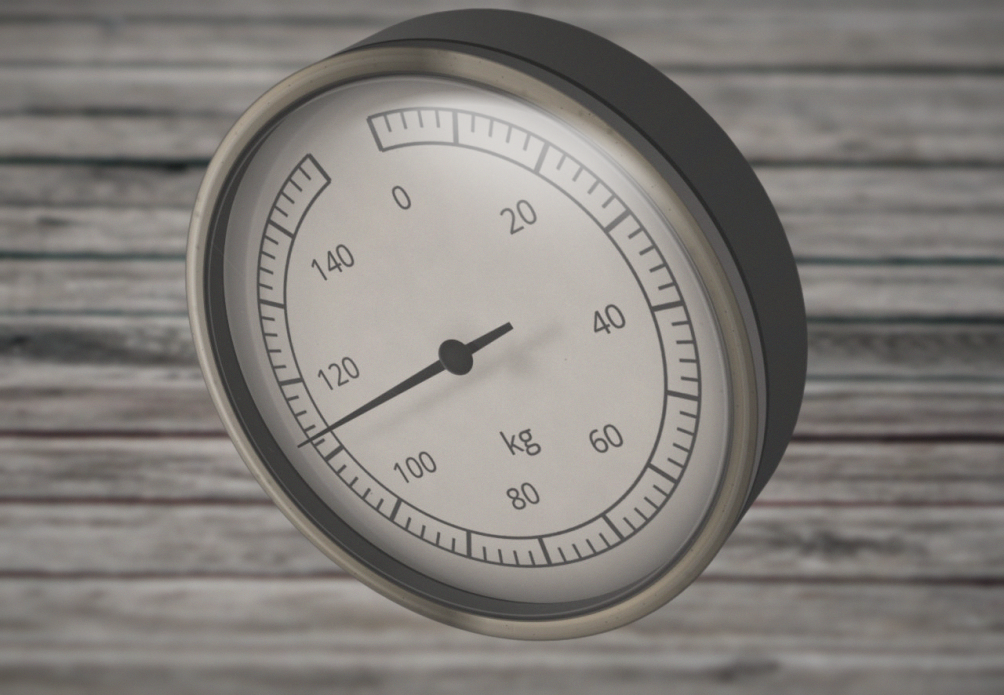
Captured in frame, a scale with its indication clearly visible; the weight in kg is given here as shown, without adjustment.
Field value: 113 kg
